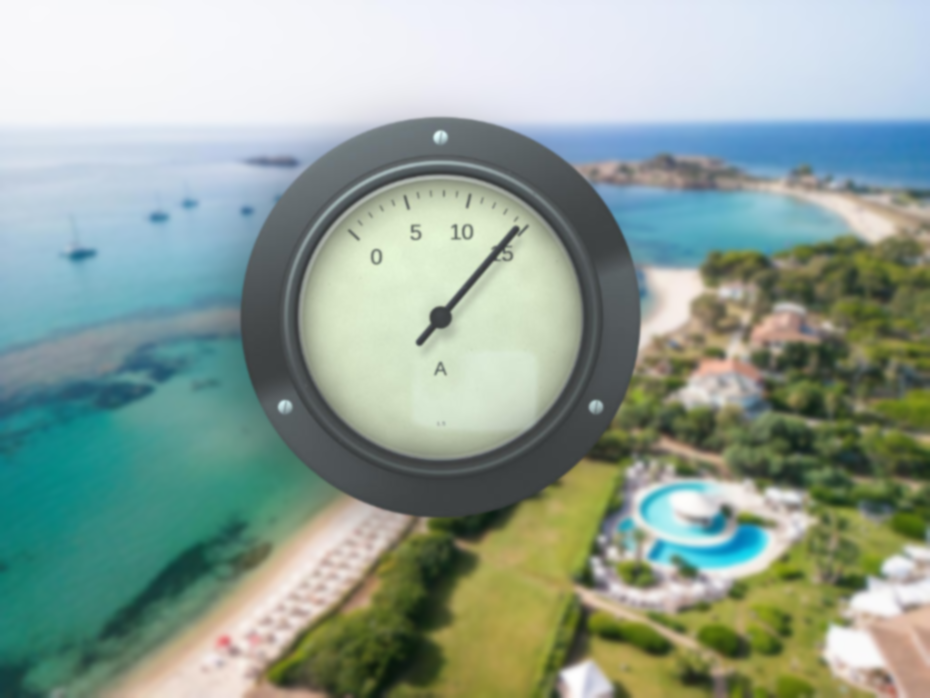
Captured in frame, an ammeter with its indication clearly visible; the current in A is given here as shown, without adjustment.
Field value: 14.5 A
